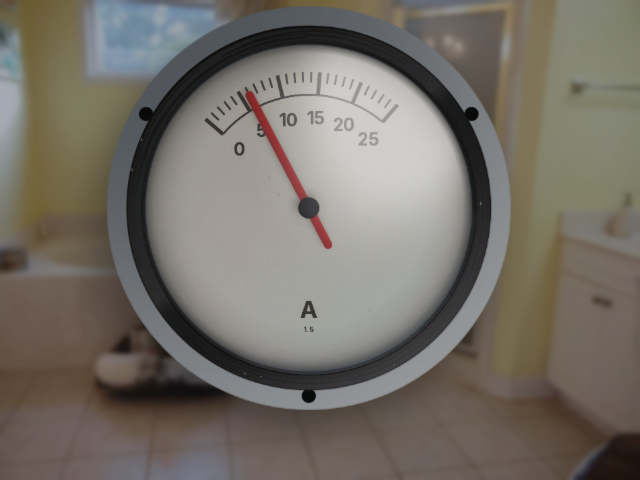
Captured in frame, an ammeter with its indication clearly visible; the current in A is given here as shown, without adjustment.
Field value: 6 A
